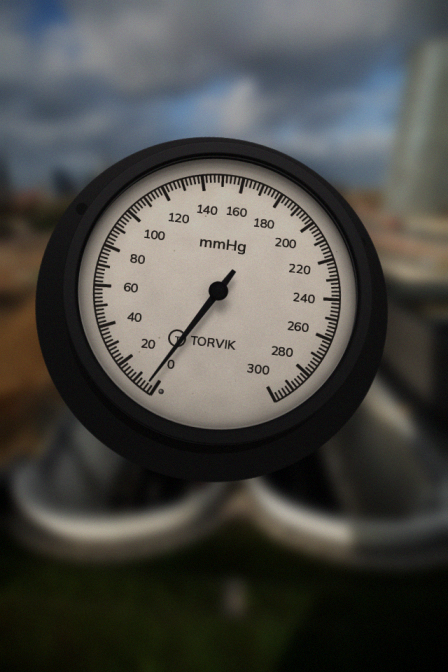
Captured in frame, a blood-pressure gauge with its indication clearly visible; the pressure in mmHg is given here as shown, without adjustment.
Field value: 4 mmHg
